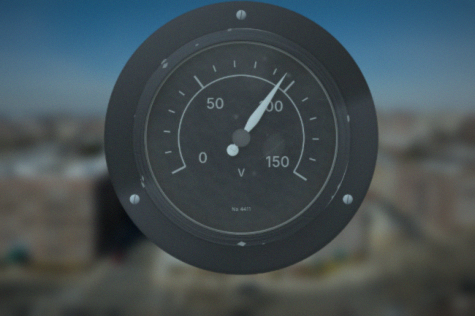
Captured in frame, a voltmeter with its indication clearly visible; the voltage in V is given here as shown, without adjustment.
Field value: 95 V
